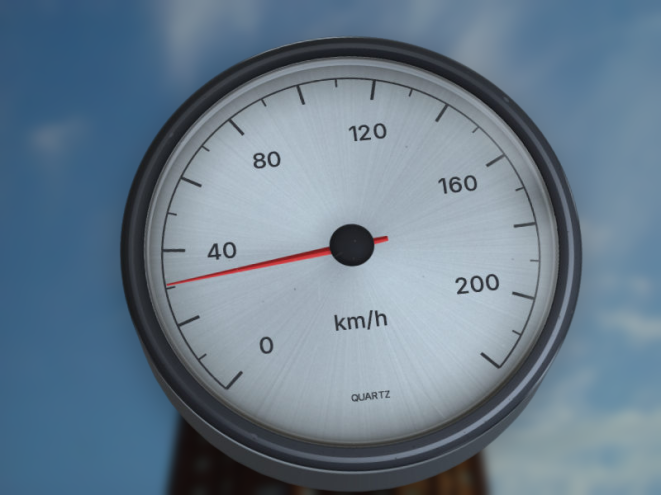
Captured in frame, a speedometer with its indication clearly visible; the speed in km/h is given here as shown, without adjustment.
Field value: 30 km/h
